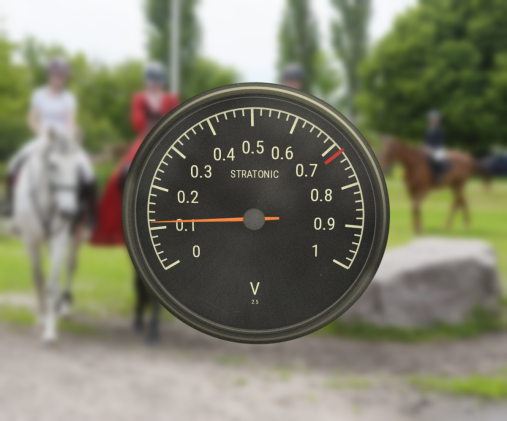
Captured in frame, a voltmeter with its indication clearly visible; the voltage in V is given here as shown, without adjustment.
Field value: 0.12 V
